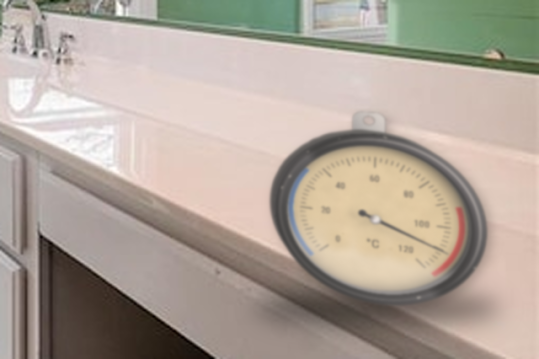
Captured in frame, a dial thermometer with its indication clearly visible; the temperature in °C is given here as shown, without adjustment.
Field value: 110 °C
